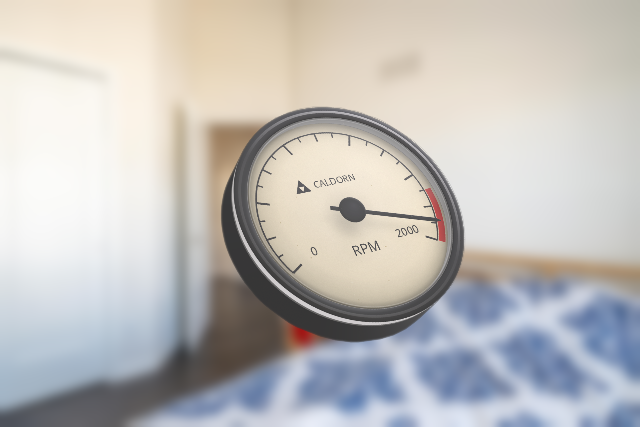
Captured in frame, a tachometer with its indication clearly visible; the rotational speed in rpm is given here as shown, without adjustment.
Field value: 1900 rpm
